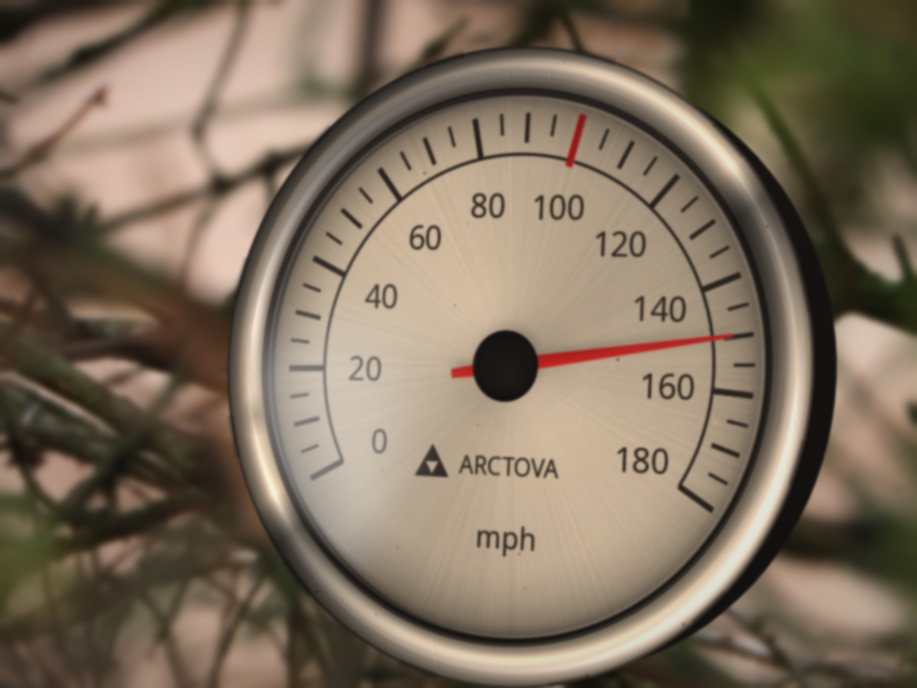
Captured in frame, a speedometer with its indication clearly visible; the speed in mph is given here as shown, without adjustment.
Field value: 150 mph
